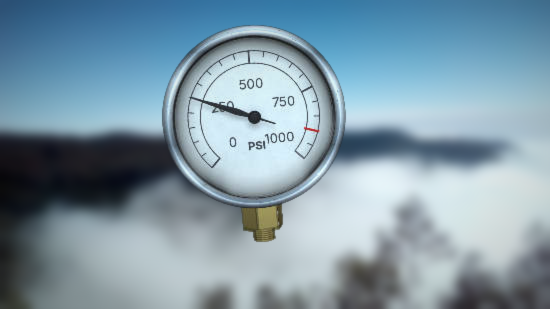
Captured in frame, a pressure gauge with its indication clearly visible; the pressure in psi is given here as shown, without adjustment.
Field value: 250 psi
